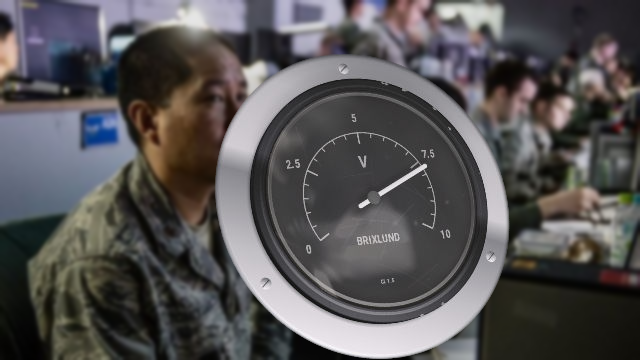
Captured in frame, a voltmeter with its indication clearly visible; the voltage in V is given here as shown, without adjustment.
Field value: 7.75 V
